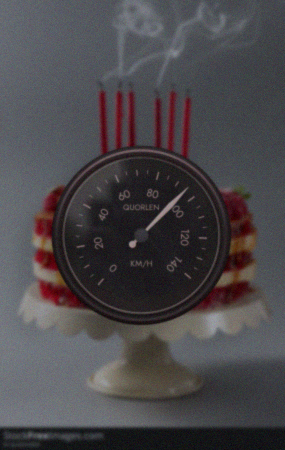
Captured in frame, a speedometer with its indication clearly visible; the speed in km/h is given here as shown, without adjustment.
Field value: 95 km/h
